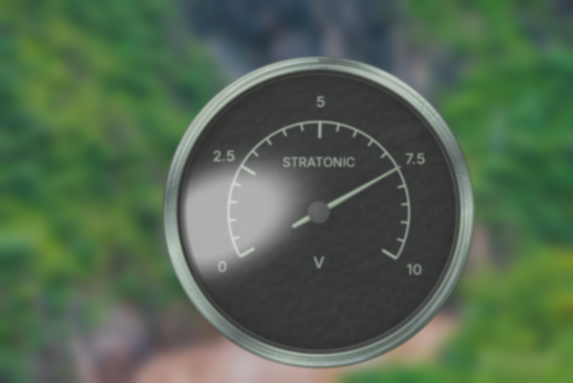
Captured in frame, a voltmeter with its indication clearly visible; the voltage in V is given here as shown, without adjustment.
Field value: 7.5 V
